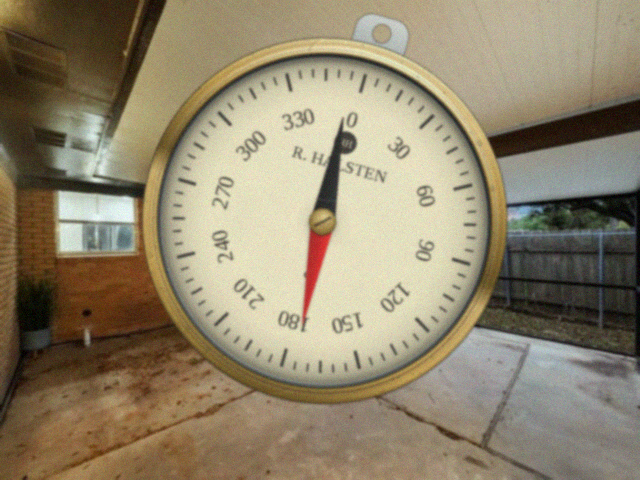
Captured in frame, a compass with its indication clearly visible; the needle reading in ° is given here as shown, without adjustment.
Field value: 175 °
